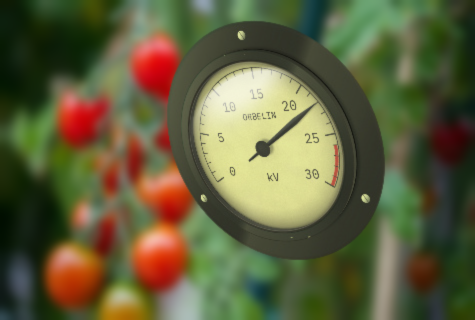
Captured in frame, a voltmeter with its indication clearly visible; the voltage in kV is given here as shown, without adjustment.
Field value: 22 kV
